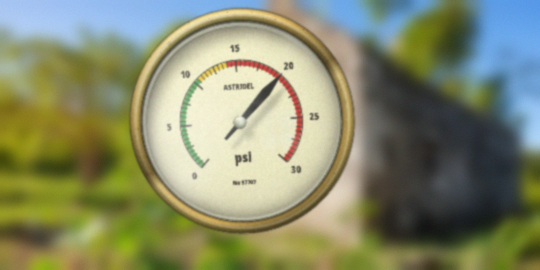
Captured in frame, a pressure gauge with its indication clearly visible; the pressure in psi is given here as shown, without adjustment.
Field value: 20 psi
